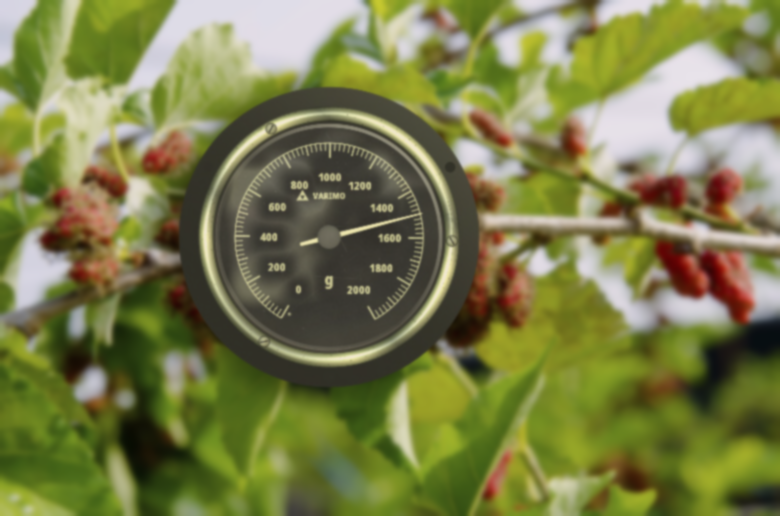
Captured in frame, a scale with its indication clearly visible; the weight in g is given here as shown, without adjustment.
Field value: 1500 g
